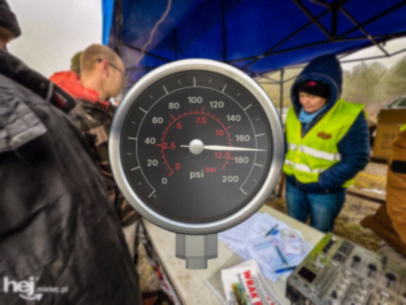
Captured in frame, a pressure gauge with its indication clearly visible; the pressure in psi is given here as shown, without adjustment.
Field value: 170 psi
